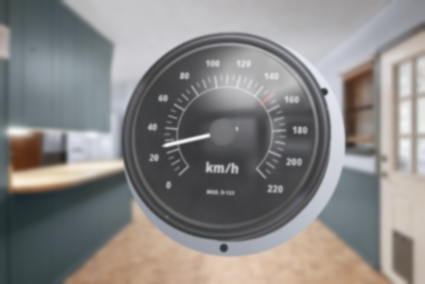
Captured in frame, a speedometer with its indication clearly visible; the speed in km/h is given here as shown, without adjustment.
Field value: 25 km/h
